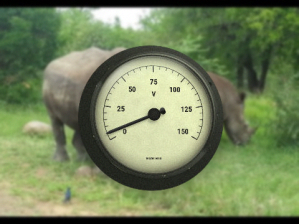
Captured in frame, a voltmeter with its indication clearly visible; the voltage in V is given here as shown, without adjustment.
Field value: 5 V
